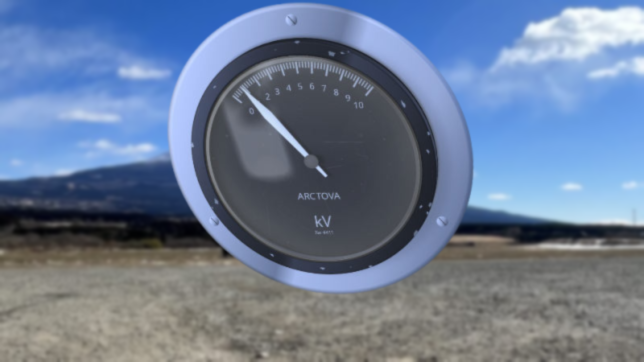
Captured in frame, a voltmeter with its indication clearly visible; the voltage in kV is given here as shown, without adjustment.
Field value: 1 kV
